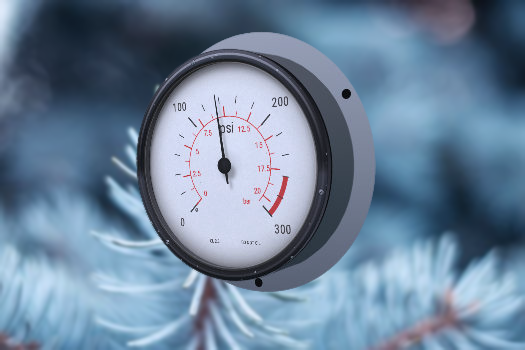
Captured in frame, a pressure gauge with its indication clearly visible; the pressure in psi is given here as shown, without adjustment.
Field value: 140 psi
